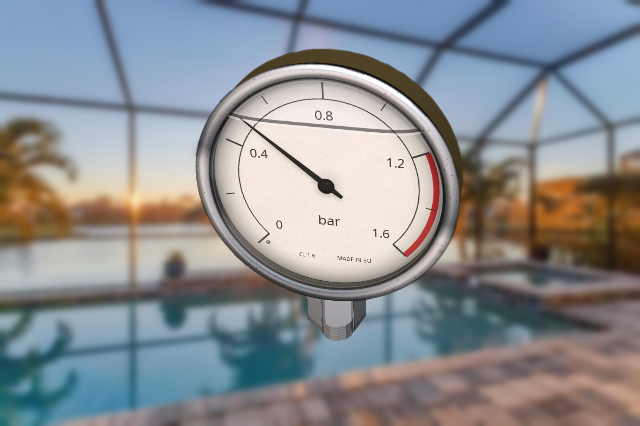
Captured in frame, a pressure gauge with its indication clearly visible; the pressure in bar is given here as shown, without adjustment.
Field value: 0.5 bar
